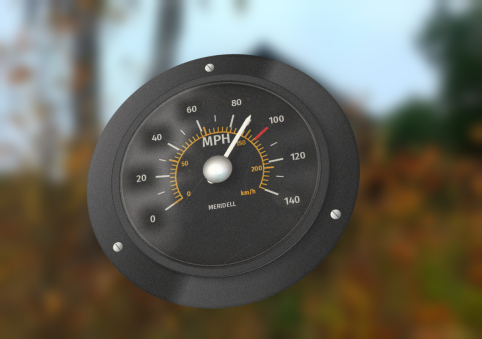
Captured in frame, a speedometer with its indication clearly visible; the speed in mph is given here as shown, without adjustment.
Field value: 90 mph
